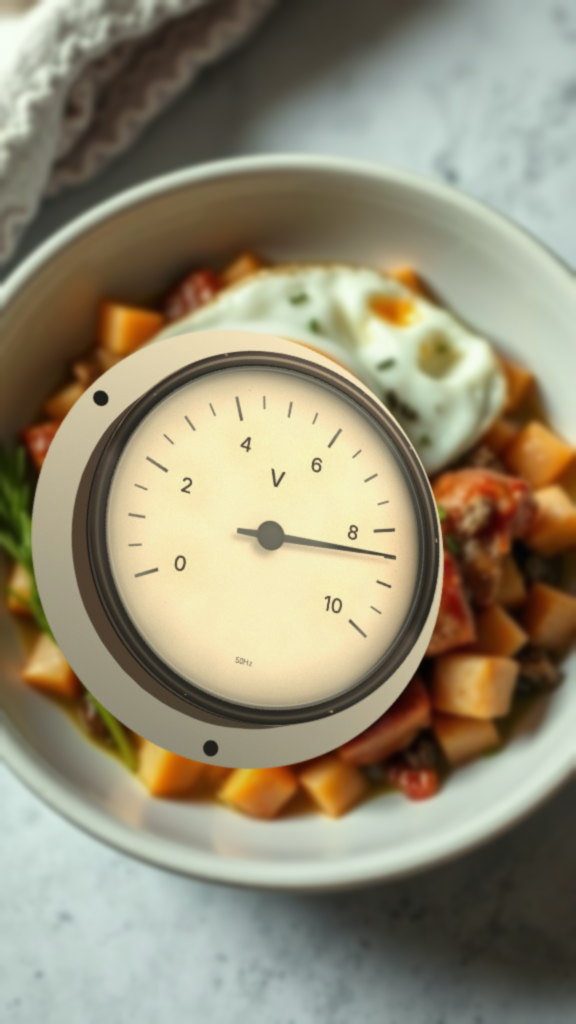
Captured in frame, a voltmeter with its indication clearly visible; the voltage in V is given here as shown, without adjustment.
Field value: 8.5 V
